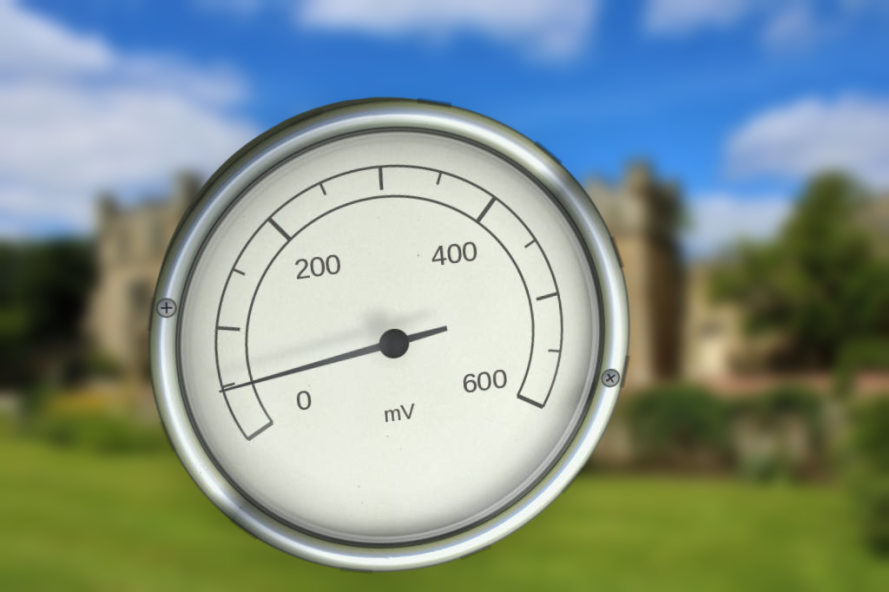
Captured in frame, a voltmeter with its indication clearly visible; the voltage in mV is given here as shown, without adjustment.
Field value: 50 mV
